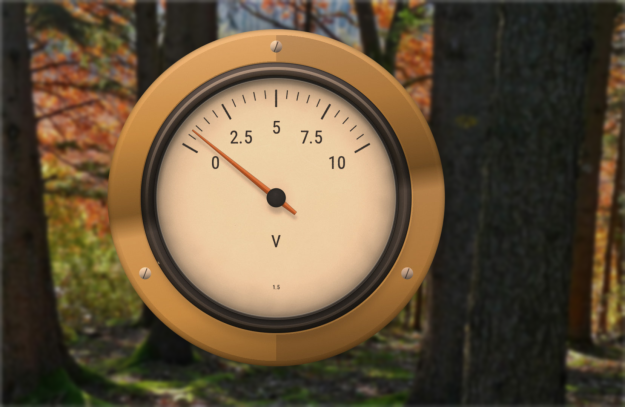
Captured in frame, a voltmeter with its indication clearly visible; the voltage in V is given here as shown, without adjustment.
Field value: 0.75 V
